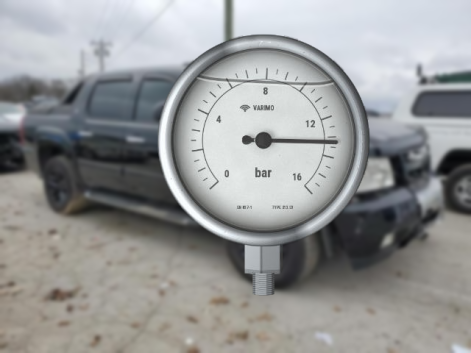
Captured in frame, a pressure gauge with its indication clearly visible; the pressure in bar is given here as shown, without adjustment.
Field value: 13.25 bar
